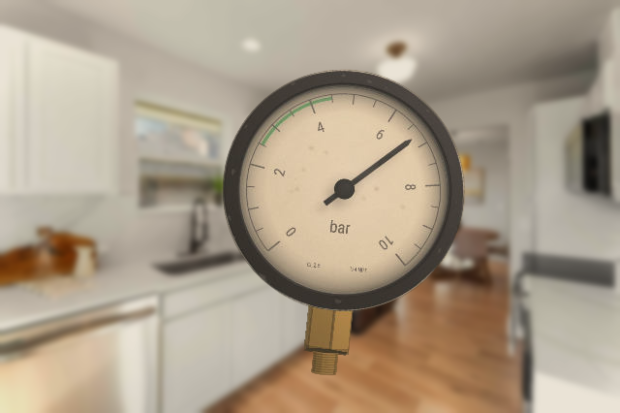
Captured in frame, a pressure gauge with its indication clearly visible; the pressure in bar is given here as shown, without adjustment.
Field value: 6.75 bar
